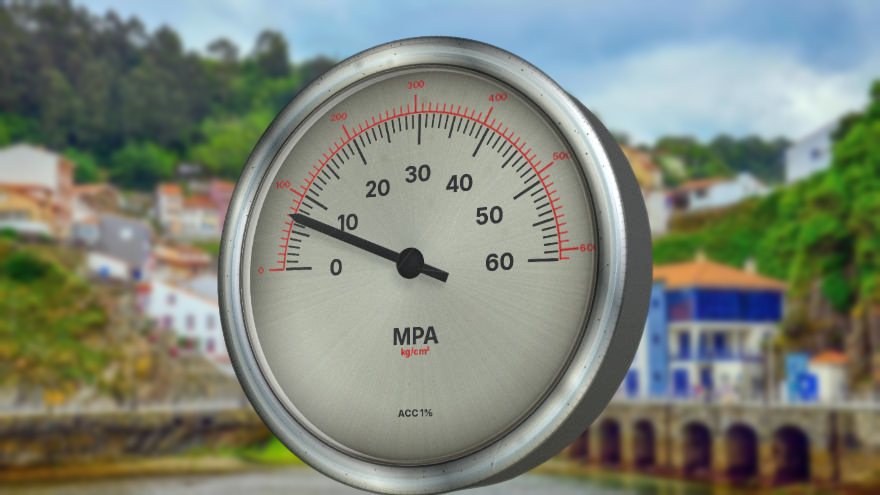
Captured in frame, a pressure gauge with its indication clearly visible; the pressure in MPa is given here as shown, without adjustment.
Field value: 7 MPa
